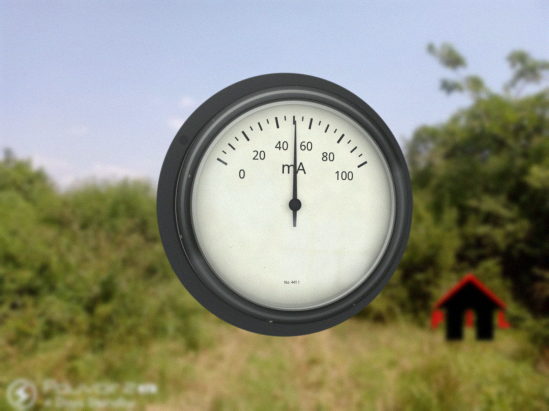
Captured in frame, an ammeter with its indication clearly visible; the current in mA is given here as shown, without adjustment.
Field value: 50 mA
